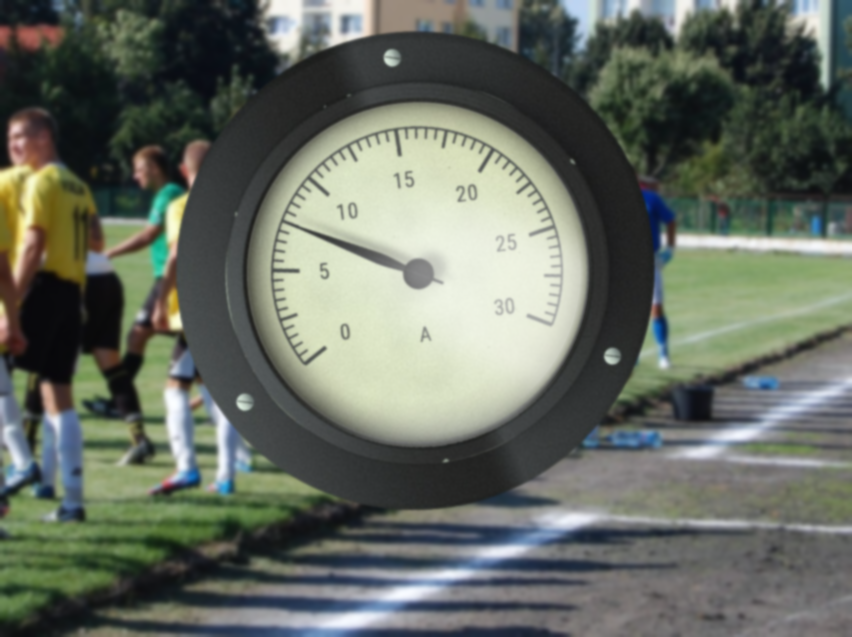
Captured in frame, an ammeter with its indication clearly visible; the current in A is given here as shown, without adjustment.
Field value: 7.5 A
